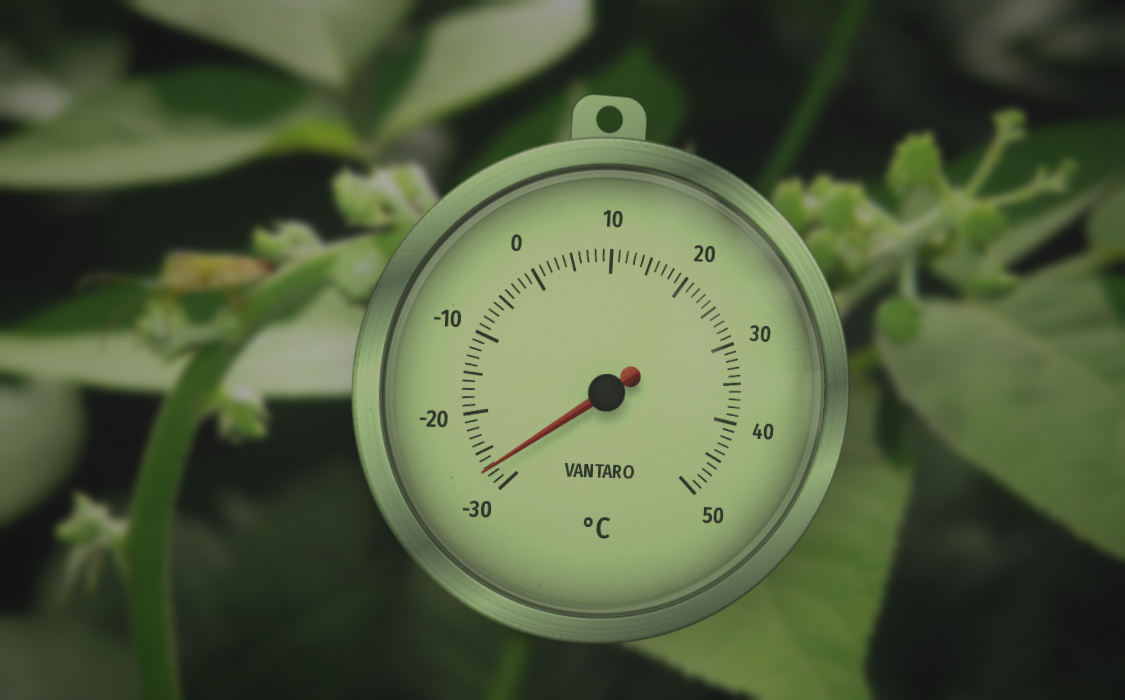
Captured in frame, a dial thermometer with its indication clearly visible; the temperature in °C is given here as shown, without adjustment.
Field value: -27 °C
